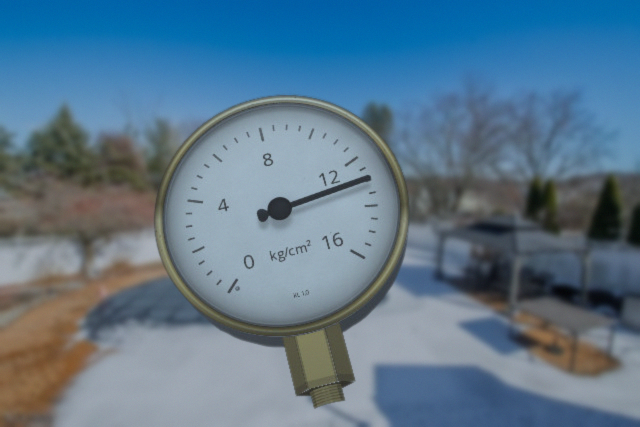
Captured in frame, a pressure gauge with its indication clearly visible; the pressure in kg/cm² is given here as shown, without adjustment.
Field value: 13 kg/cm²
